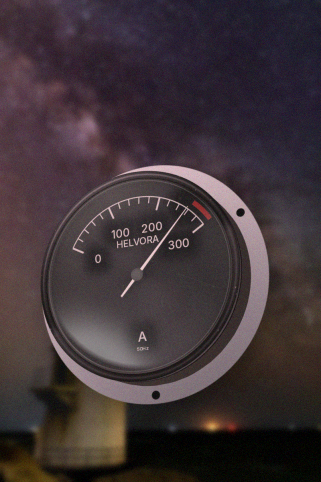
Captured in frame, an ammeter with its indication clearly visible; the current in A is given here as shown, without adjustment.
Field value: 260 A
